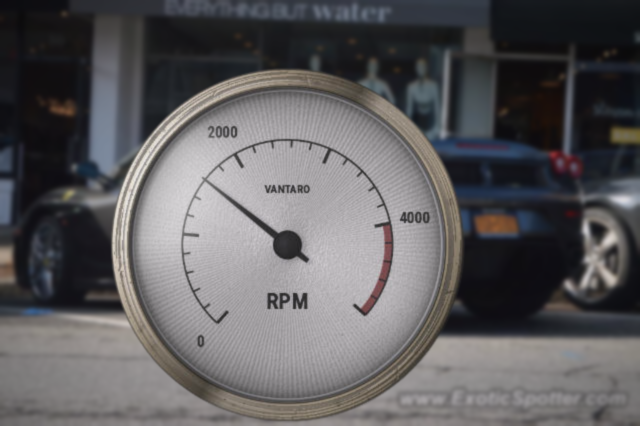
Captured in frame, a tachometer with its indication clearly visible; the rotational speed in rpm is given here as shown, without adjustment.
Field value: 1600 rpm
